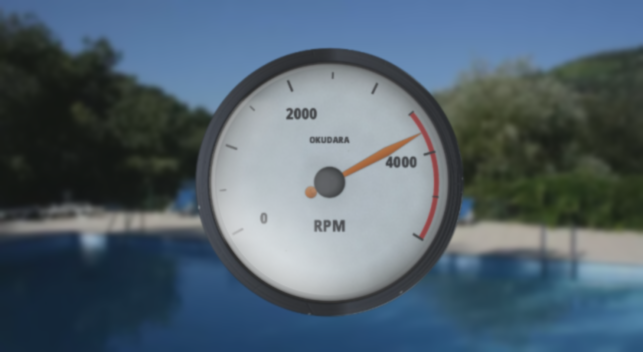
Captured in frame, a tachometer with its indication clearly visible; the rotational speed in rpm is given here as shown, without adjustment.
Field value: 3750 rpm
